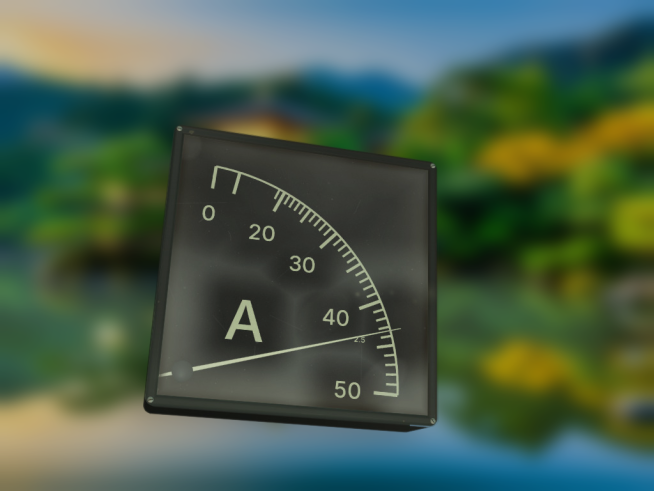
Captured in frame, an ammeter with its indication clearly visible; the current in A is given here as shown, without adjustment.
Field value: 43.5 A
